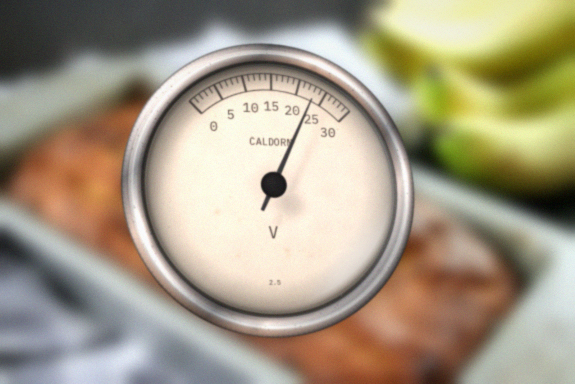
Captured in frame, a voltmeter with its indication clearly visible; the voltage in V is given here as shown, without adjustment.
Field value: 23 V
